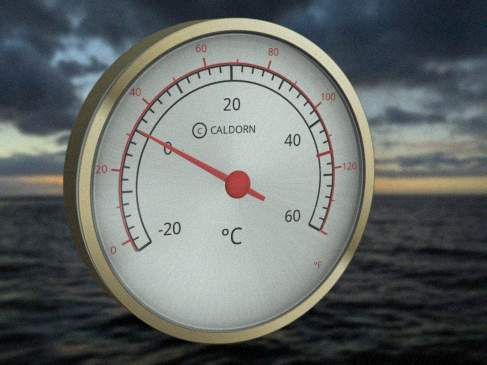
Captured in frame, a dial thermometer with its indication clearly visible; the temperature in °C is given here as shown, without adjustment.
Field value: 0 °C
